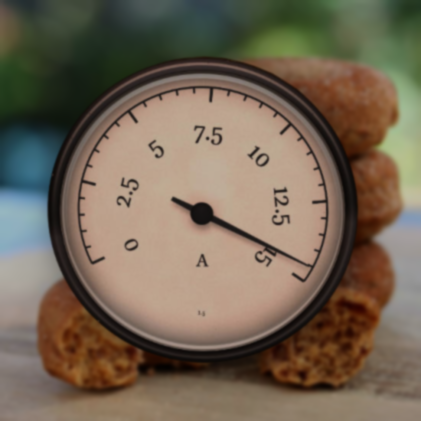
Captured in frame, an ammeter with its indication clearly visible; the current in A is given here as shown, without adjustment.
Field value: 14.5 A
